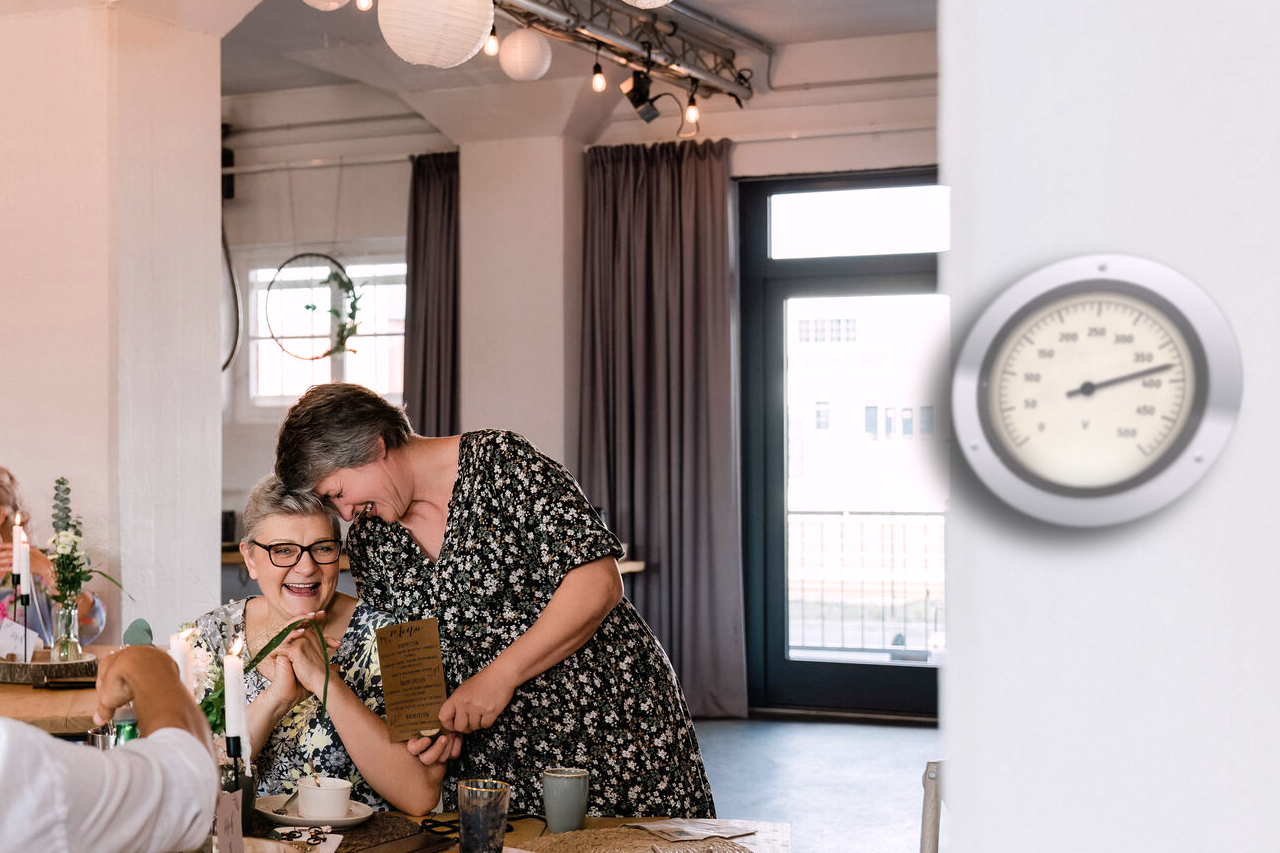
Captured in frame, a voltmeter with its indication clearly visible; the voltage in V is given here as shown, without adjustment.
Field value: 380 V
